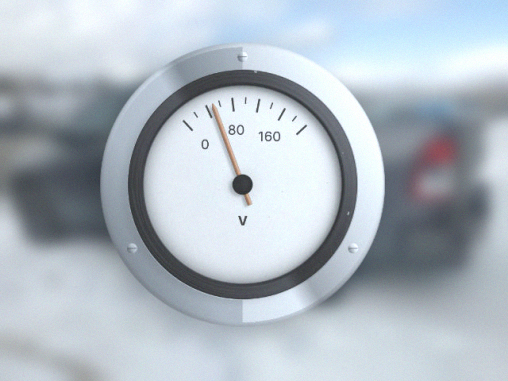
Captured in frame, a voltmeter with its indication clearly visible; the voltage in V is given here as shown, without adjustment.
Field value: 50 V
